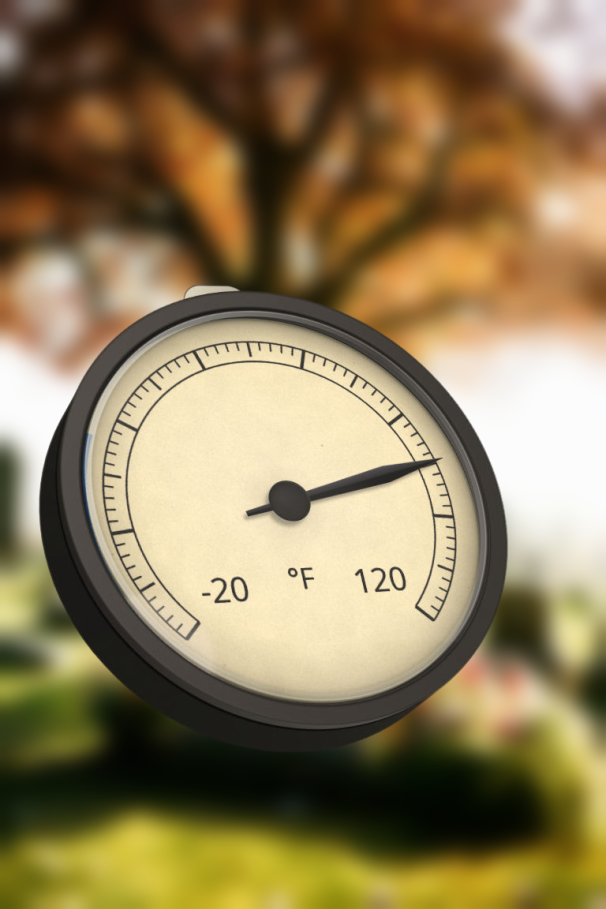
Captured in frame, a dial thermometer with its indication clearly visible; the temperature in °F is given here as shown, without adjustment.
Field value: 90 °F
